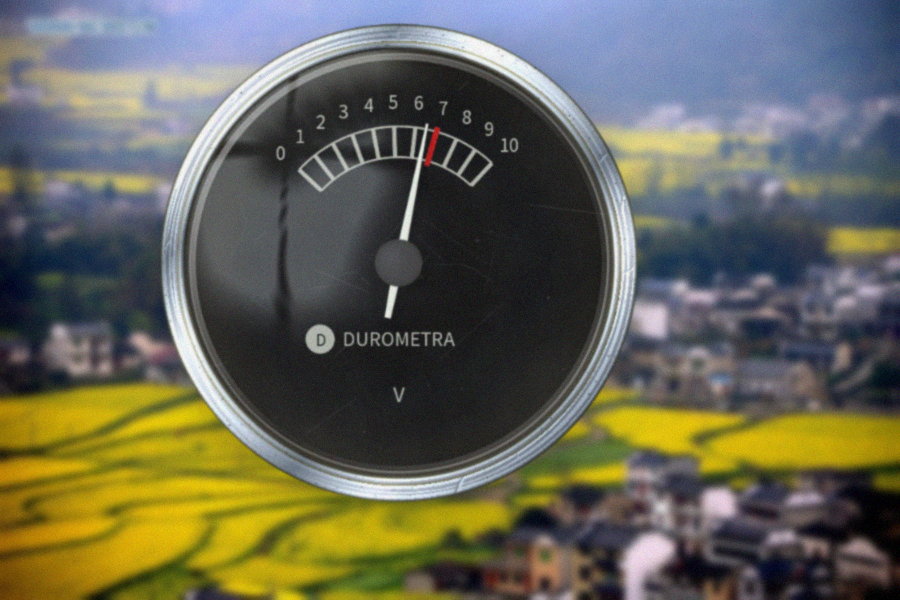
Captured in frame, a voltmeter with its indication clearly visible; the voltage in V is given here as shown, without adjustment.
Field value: 6.5 V
